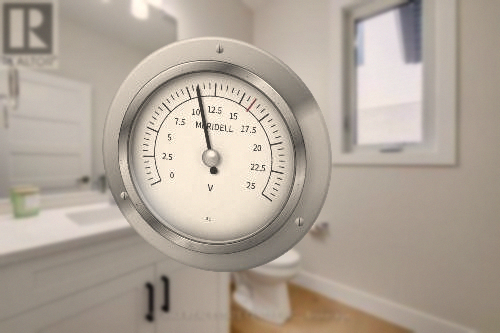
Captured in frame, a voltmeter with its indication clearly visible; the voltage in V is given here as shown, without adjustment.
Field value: 11 V
